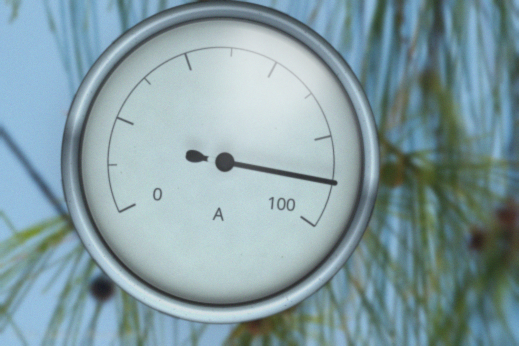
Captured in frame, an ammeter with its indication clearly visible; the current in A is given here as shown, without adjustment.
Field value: 90 A
